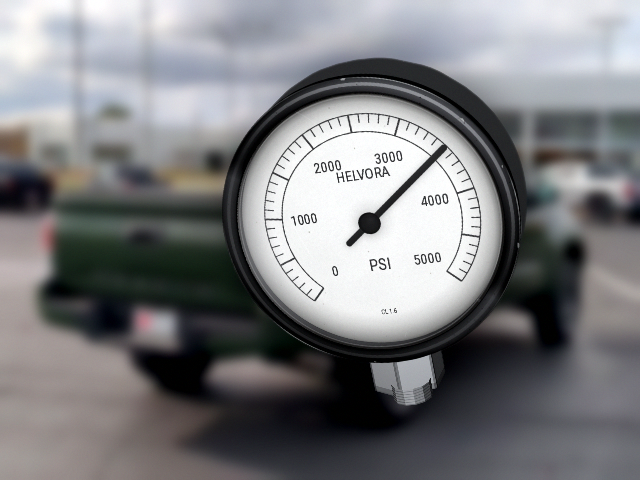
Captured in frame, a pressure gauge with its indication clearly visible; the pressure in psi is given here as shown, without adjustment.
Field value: 3500 psi
